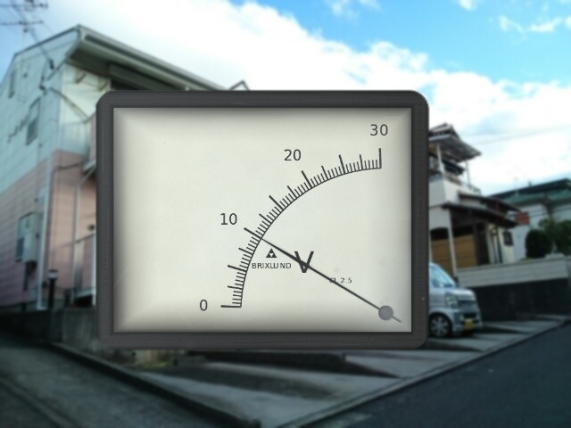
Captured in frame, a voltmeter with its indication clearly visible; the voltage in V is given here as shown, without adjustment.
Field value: 10 V
